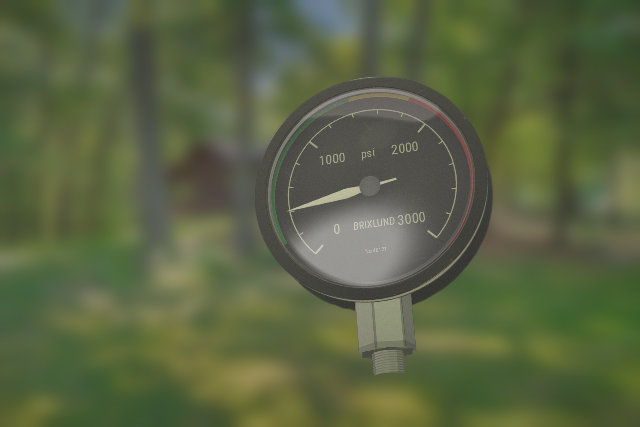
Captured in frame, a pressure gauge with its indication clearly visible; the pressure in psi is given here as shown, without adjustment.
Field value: 400 psi
